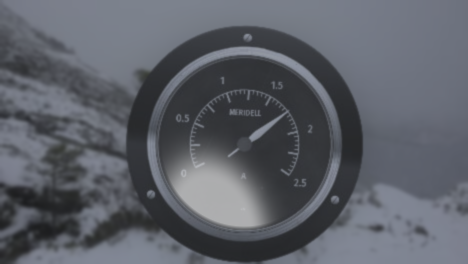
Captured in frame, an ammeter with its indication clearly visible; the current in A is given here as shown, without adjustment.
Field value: 1.75 A
